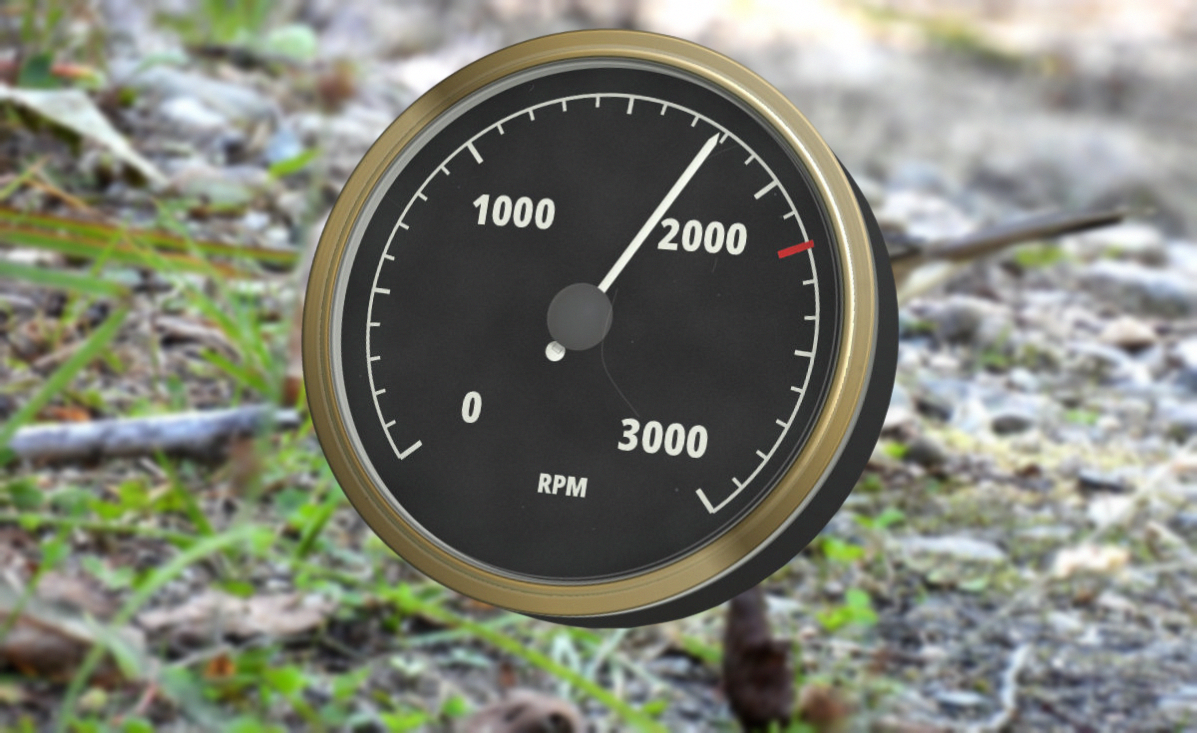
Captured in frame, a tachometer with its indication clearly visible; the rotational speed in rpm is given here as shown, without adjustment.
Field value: 1800 rpm
